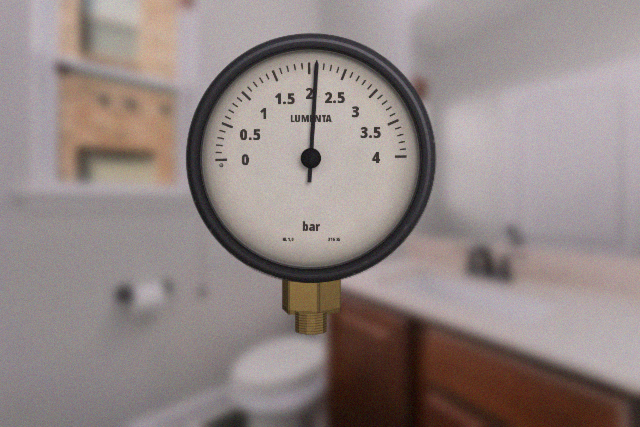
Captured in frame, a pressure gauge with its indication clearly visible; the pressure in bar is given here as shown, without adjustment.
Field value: 2.1 bar
